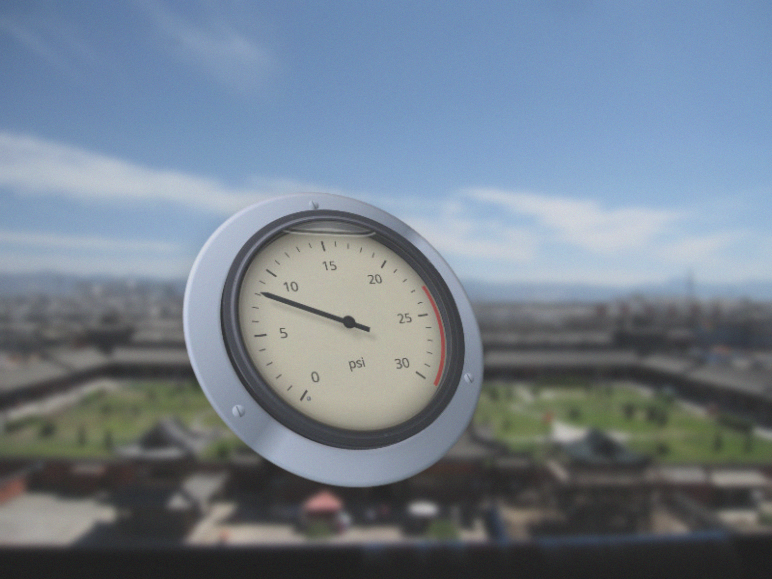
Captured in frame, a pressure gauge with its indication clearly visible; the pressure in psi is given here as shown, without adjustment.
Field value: 8 psi
